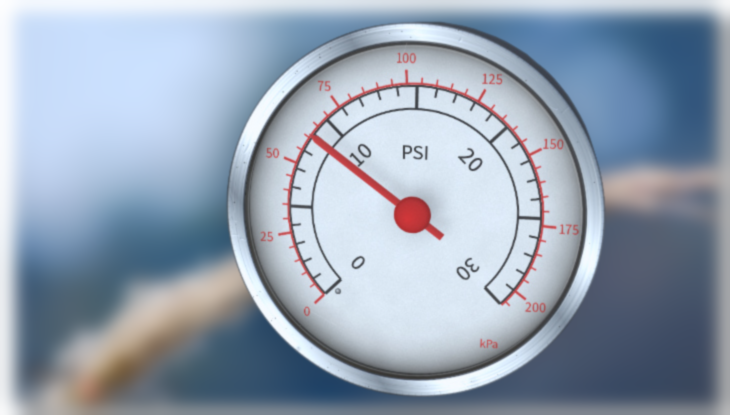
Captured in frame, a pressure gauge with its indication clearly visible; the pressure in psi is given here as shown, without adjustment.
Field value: 9 psi
